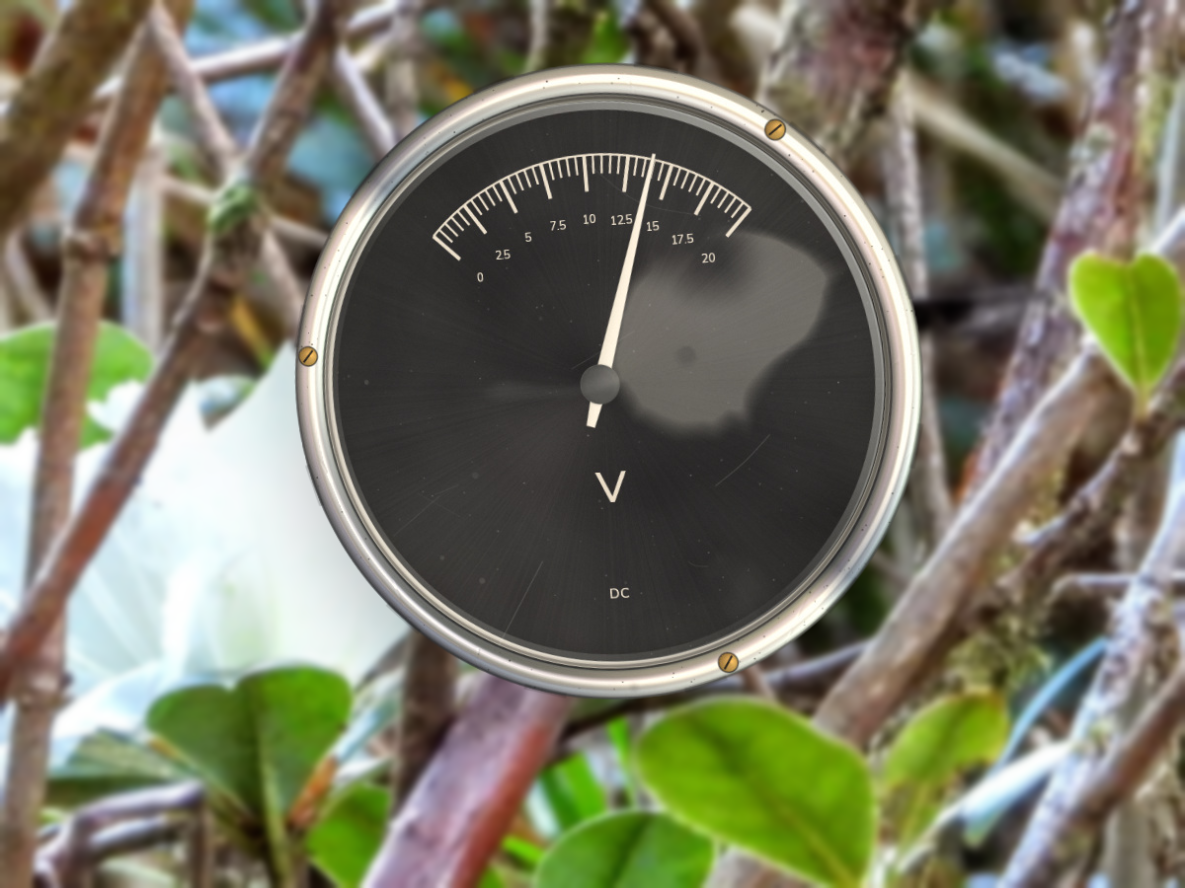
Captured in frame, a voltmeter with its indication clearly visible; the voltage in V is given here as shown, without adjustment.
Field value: 14 V
